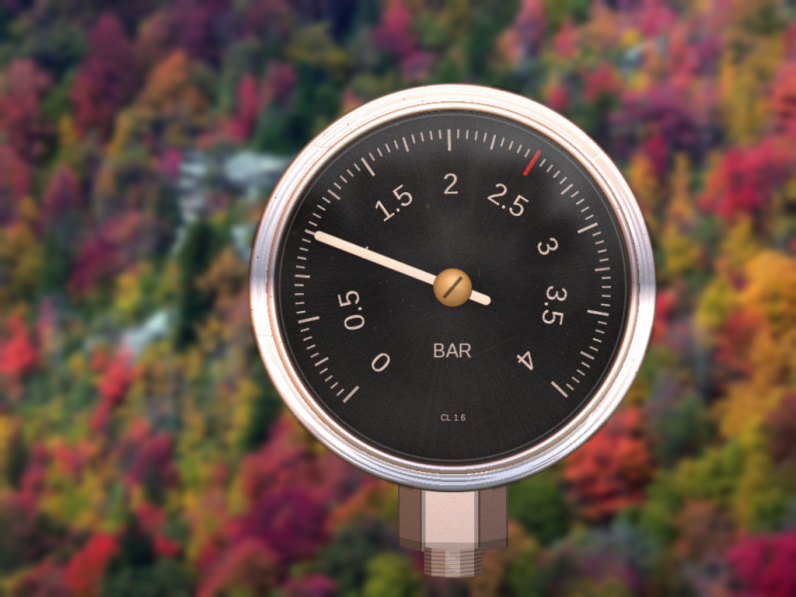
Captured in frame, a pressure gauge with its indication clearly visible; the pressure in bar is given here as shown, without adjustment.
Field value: 1 bar
